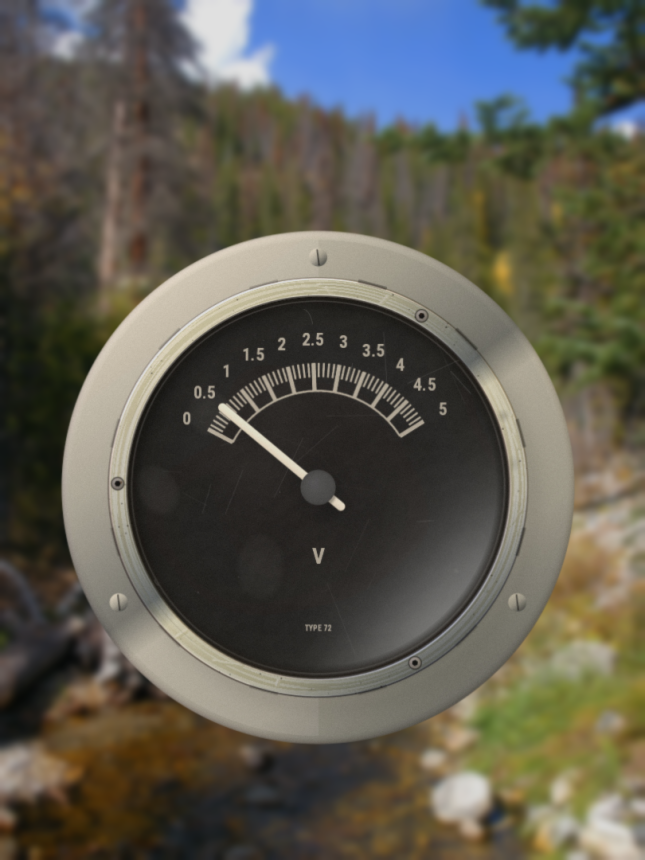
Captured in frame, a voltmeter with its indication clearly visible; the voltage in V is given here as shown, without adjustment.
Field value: 0.5 V
